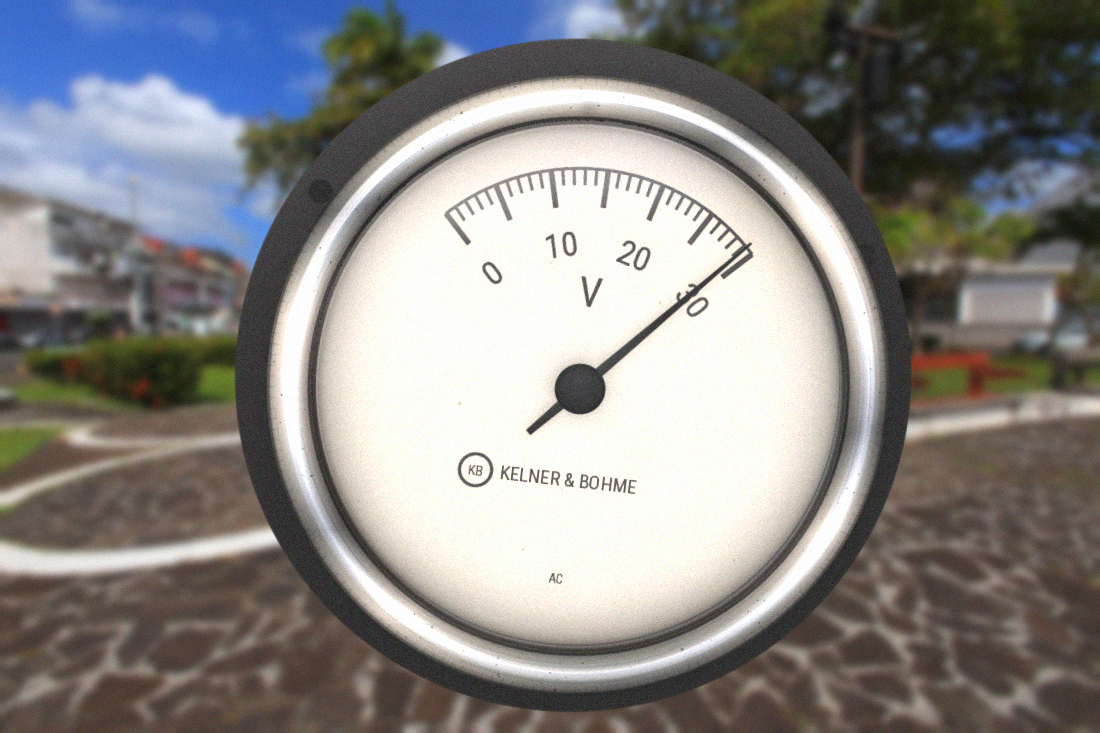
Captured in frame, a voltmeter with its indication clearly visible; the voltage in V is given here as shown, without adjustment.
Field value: 29 V
